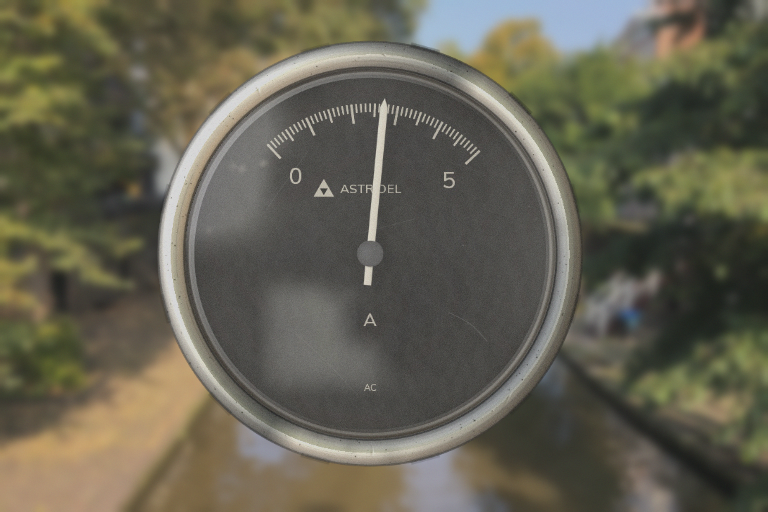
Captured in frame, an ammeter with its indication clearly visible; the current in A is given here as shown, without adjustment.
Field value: 2.7 A
